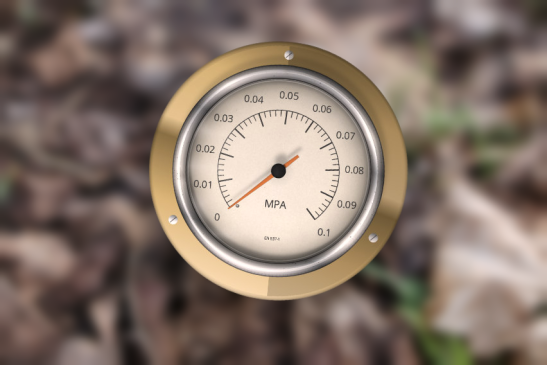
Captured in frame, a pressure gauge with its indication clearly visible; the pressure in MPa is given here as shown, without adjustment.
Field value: 0 MPa
